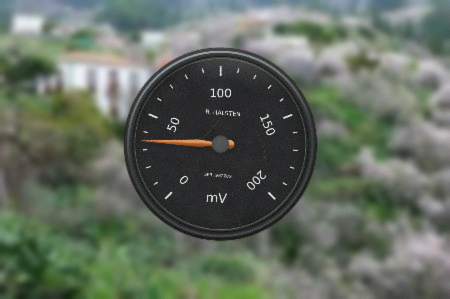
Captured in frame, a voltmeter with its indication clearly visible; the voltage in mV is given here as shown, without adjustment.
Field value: 35 mV
